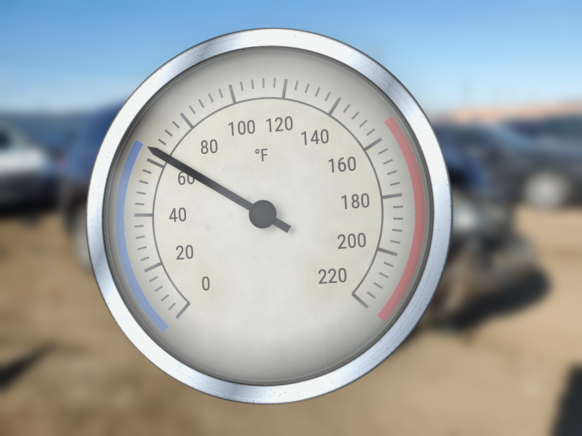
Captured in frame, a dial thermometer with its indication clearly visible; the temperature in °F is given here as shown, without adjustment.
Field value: 64 °F
